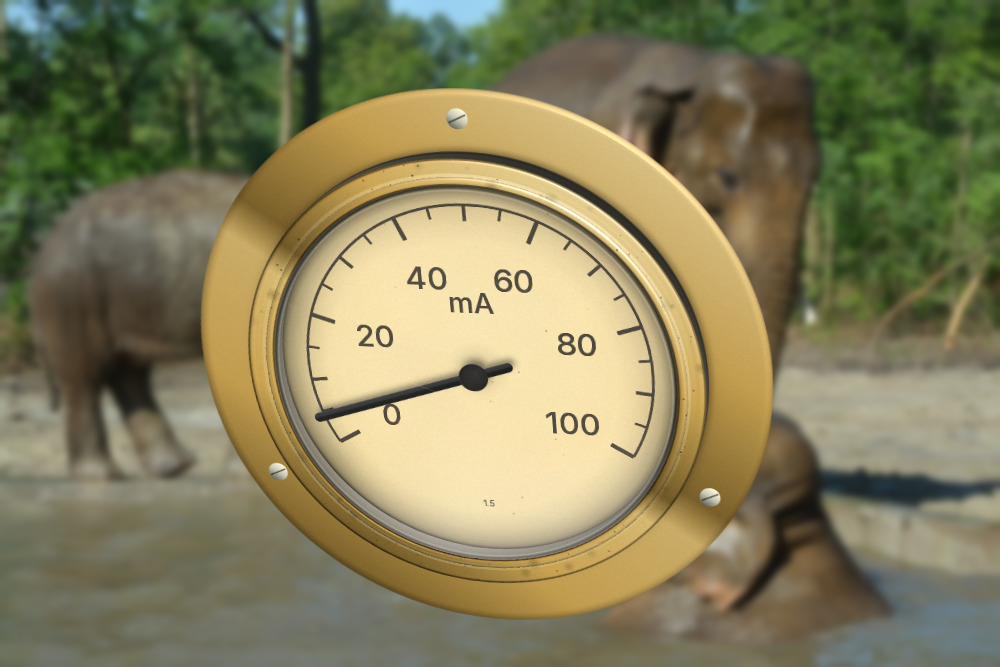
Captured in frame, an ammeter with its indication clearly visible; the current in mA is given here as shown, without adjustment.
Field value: 5 mA
